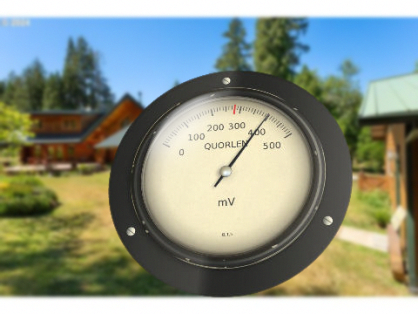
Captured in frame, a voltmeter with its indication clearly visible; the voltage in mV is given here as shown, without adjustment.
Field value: 400 mV
